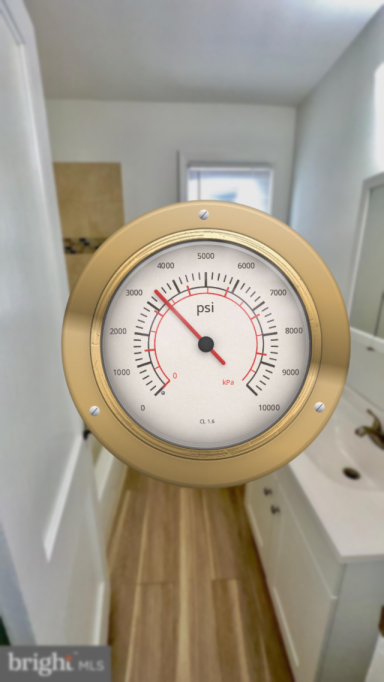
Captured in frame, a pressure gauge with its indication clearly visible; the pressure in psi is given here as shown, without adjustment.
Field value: 3400 psi
